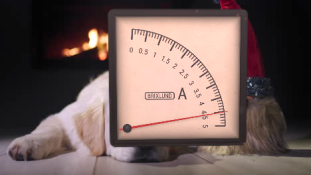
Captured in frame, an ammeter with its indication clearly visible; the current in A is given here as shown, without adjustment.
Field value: 4.5 A
